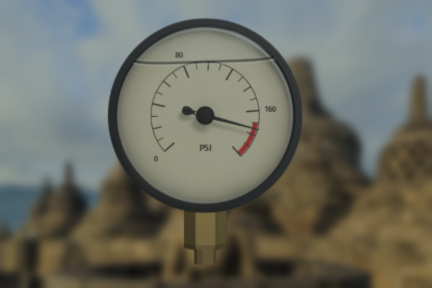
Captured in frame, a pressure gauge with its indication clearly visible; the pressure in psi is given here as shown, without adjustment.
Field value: 175 psi
